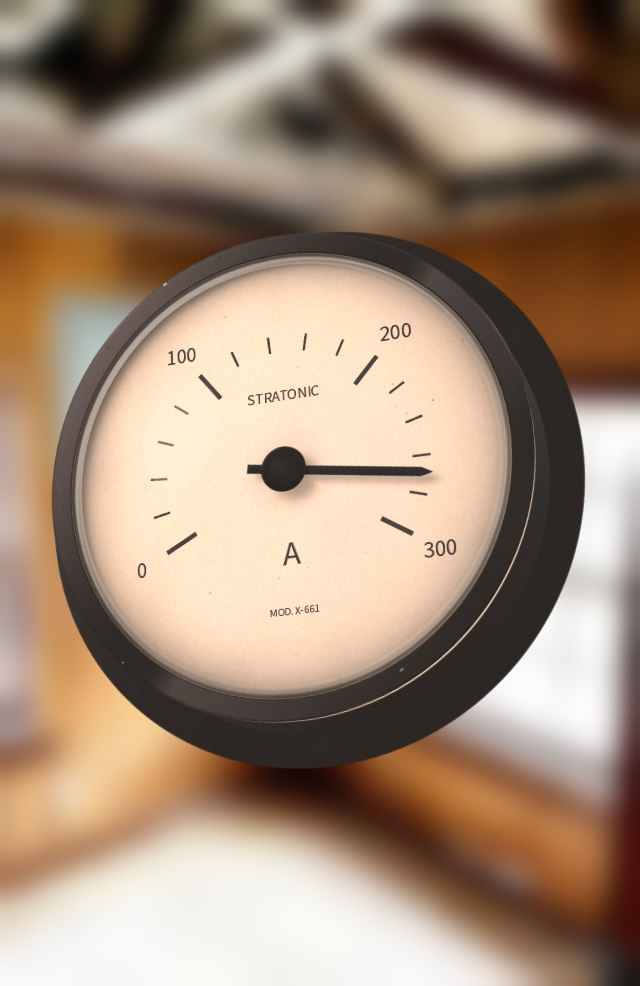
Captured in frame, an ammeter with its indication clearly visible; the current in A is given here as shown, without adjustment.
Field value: 270 A
